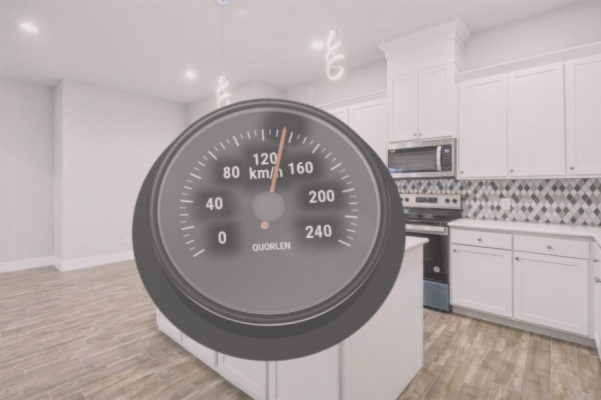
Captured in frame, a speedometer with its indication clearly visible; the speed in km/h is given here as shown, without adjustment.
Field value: 135 km/h
